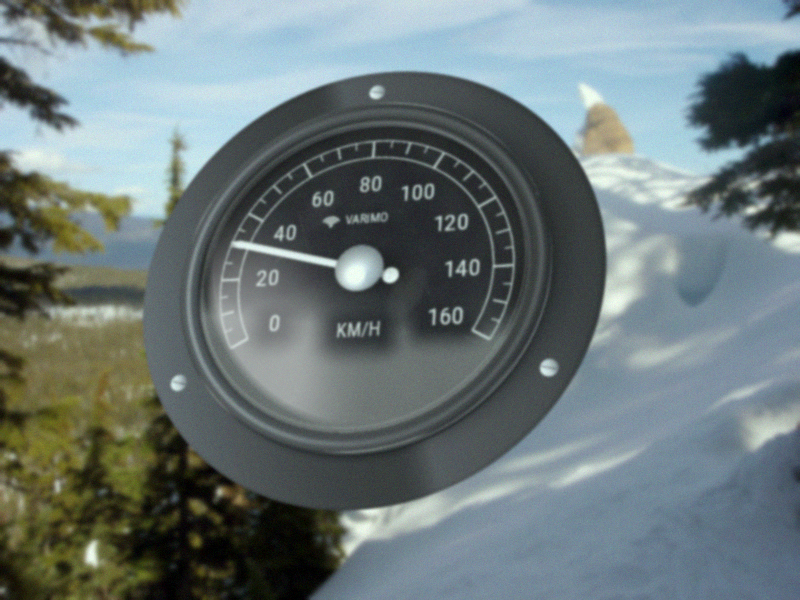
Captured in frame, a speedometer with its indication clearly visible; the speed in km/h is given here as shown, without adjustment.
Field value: 30 km/h
